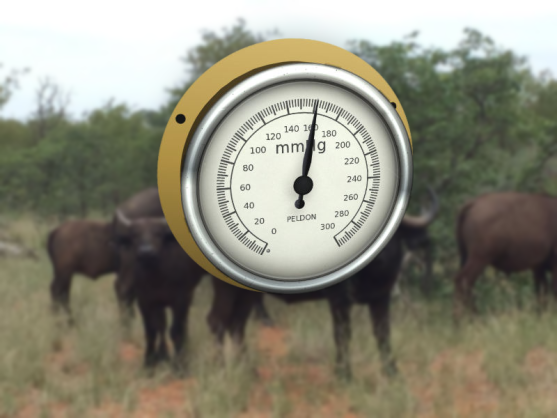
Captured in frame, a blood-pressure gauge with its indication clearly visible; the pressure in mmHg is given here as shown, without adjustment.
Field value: 160 mmHg
